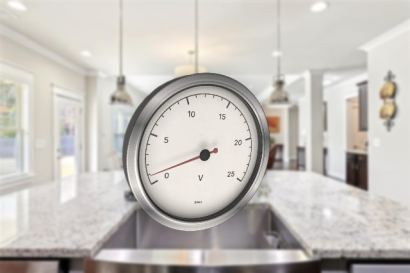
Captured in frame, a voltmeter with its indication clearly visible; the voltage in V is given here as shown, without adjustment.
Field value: 1 V
